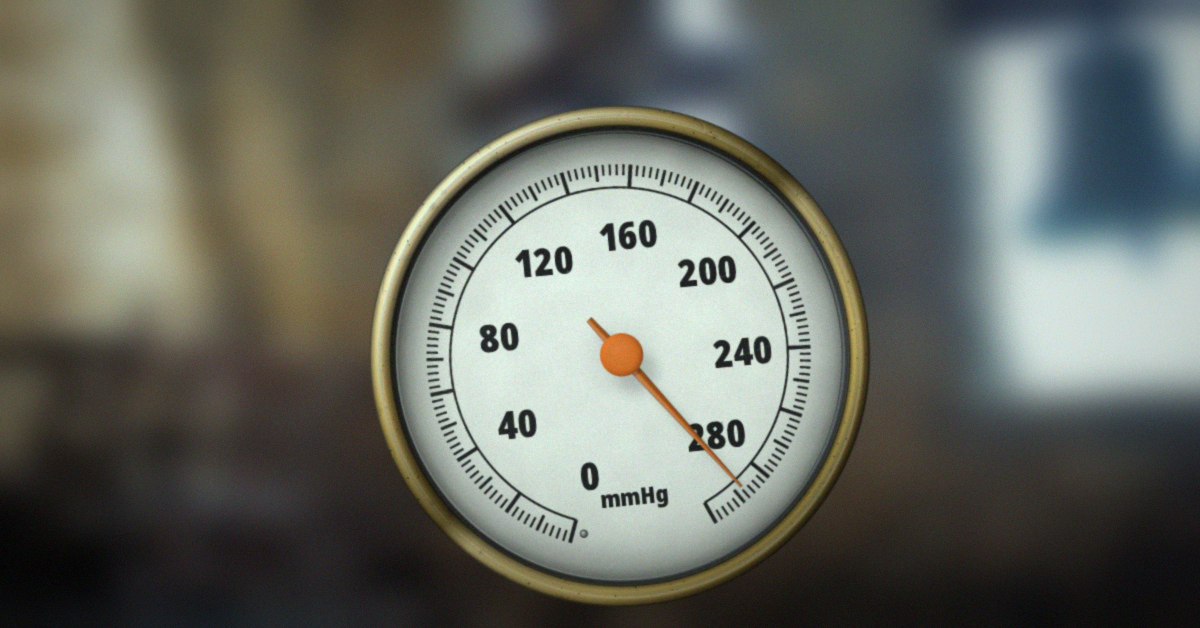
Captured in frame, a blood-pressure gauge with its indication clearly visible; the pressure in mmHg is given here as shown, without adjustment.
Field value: 288 mmHg
